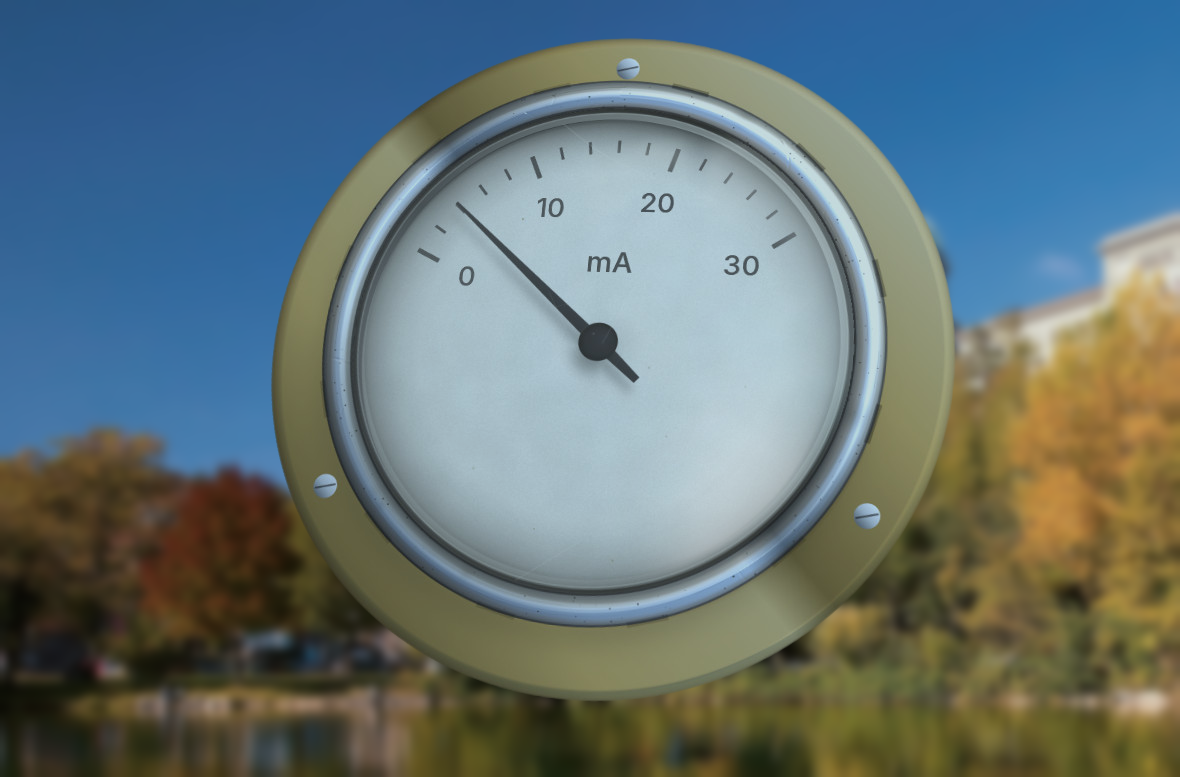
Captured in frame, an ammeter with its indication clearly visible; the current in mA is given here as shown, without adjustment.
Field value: 4 mA
